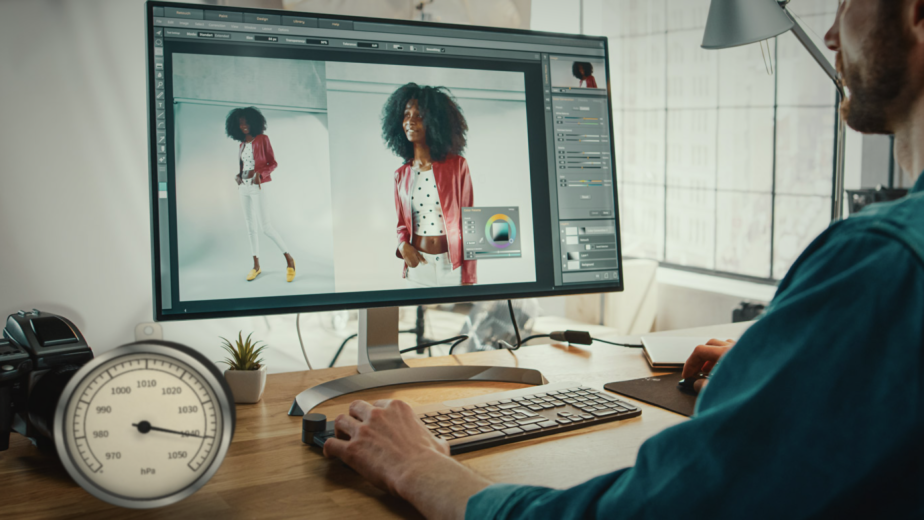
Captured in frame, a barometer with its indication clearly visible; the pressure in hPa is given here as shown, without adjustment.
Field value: 1040 hPa
